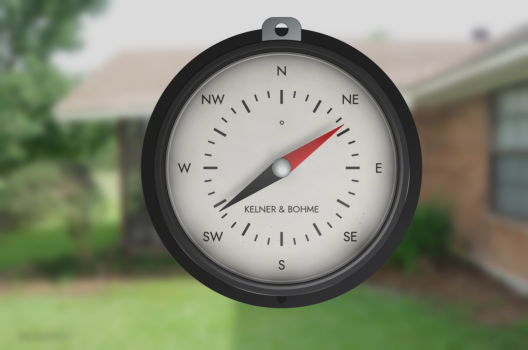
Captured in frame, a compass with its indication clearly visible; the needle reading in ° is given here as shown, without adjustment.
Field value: 55 °
